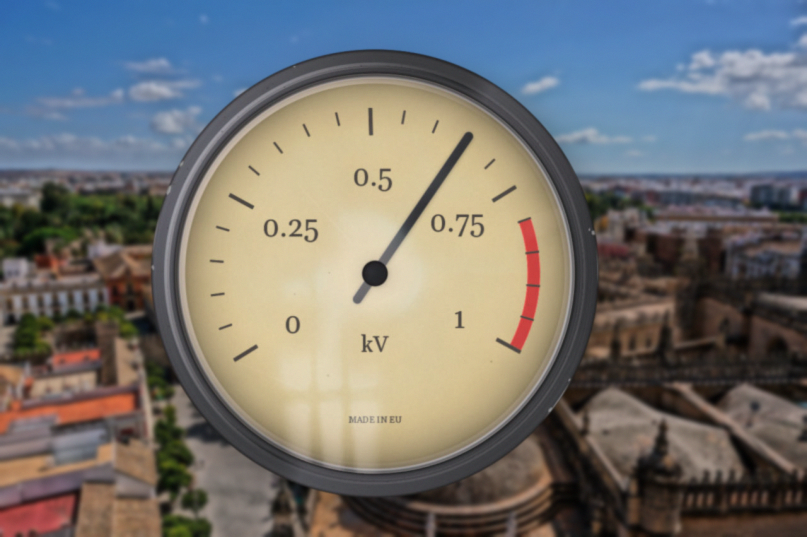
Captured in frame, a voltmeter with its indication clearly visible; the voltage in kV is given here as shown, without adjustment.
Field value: 0.65 kV
